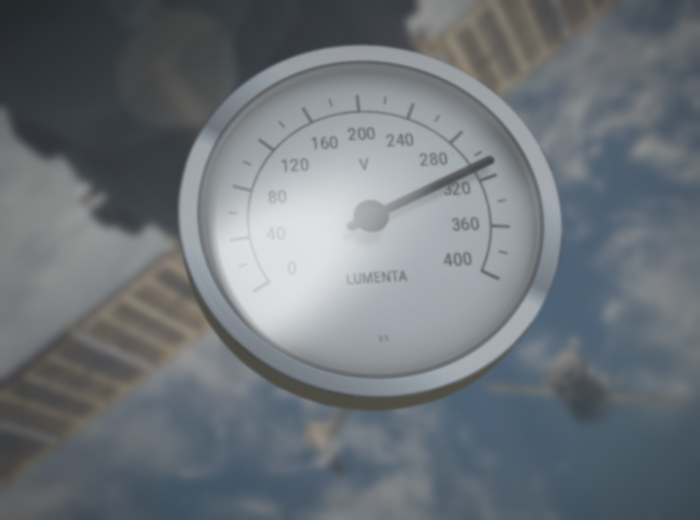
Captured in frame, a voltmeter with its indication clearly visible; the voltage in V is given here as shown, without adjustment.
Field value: 310 V
